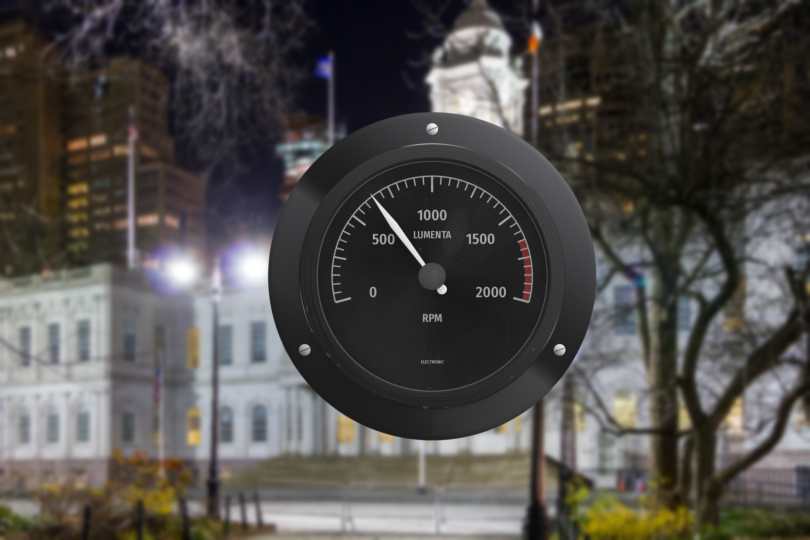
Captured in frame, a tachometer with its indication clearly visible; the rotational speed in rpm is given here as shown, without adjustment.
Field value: 650 rpm
